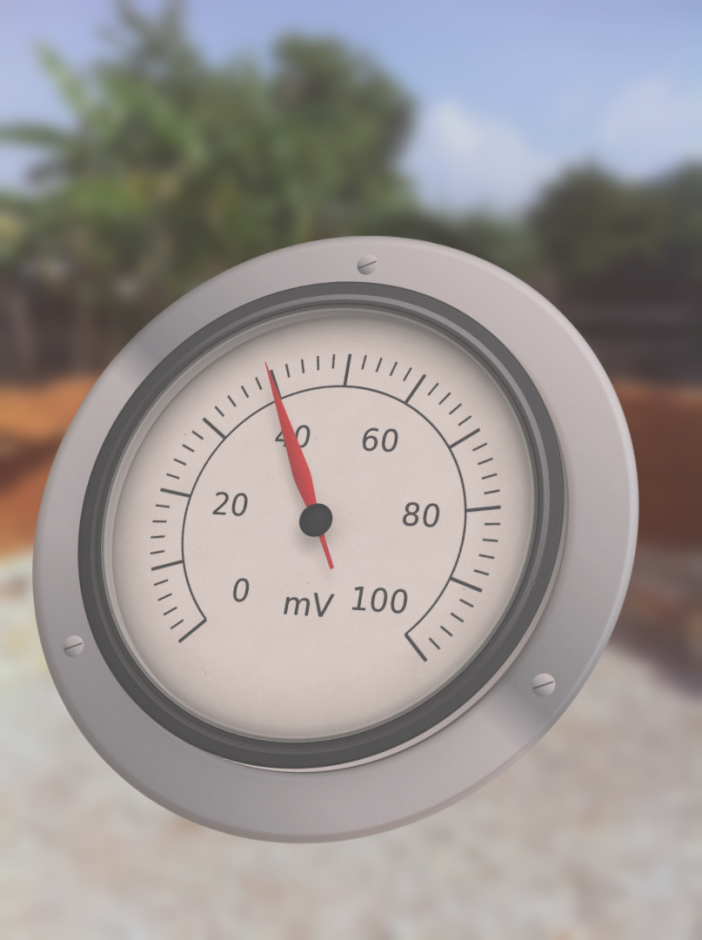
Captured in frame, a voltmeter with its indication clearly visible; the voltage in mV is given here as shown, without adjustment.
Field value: 40 mV
